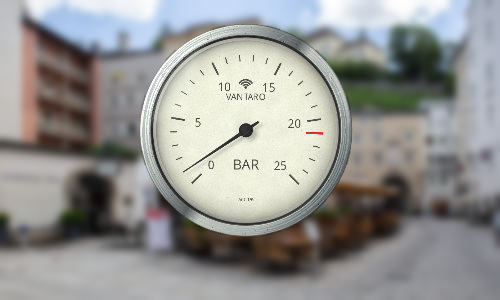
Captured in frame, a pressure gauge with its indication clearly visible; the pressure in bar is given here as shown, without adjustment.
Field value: 1 bar
